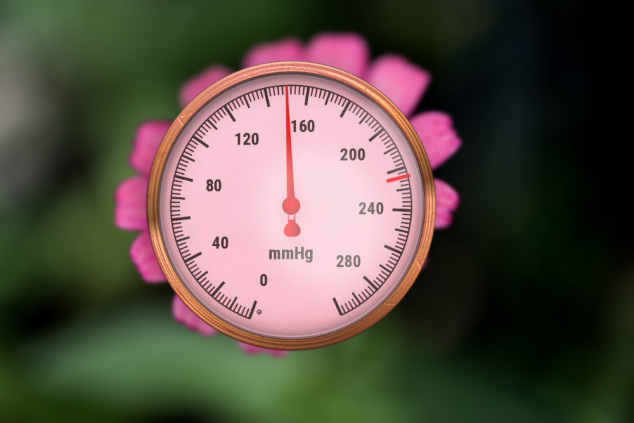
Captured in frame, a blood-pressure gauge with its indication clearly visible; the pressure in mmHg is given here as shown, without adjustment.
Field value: 150 mmHg
